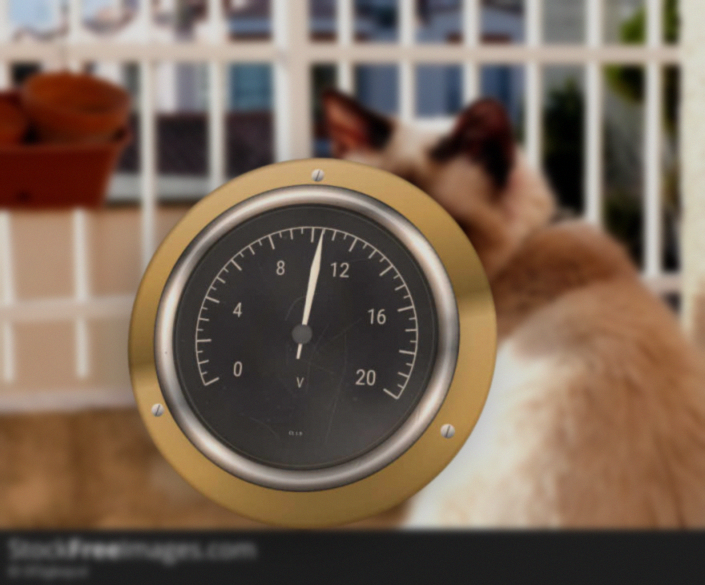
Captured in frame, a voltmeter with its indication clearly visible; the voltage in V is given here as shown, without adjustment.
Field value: 10.5 V
